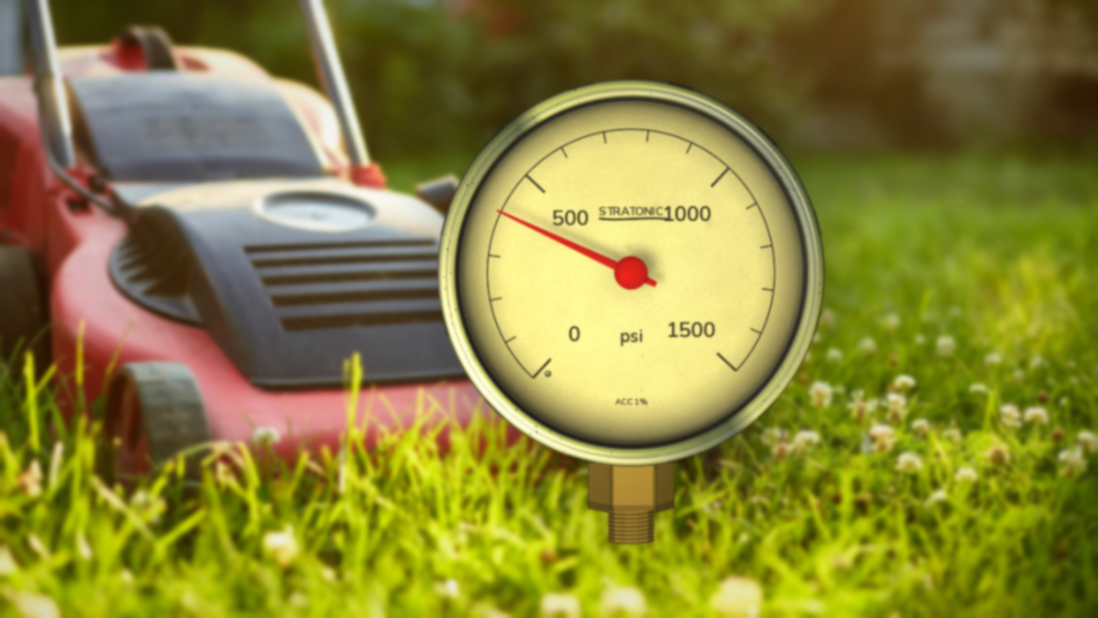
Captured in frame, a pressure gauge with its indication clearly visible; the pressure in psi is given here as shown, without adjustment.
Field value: 400 psi
